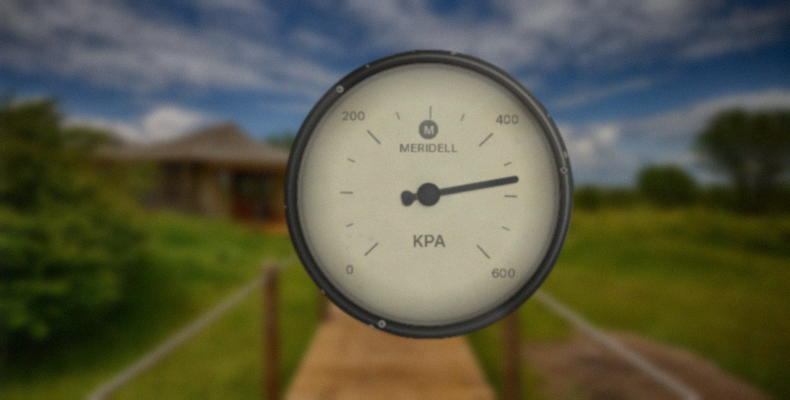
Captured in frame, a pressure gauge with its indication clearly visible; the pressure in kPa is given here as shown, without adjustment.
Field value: 475 kPa
